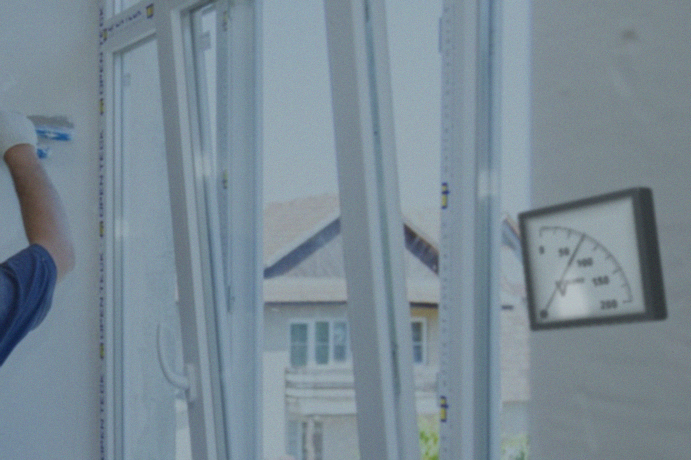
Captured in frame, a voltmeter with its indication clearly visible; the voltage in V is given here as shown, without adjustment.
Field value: 75 V
